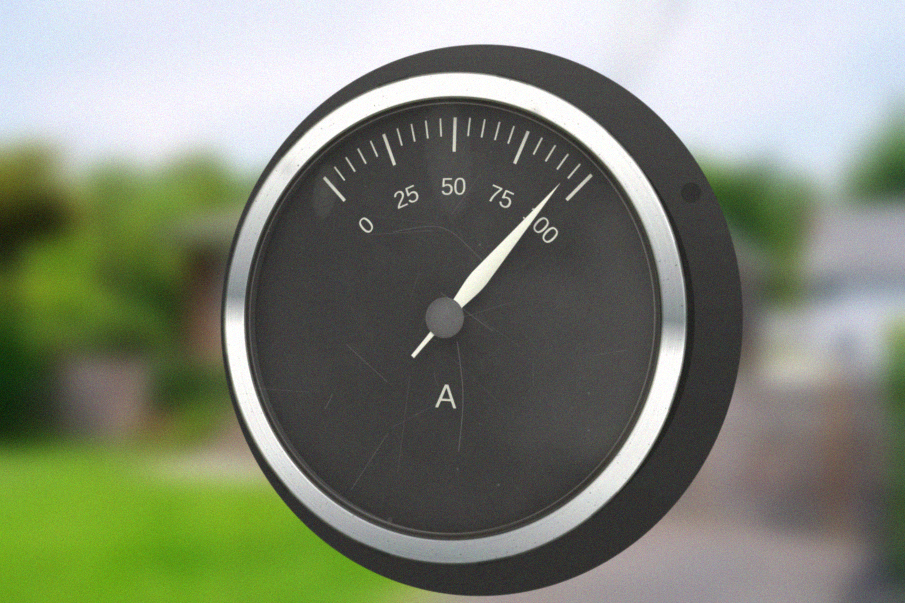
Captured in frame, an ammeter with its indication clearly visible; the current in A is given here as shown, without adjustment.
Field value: 95 A
